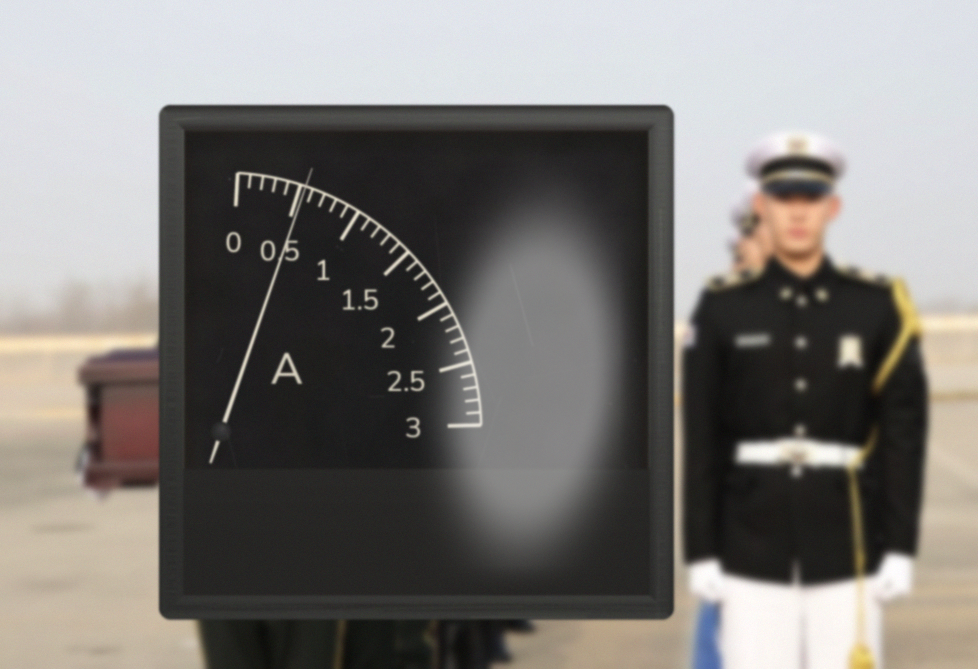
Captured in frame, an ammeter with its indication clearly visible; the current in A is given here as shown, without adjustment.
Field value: 0.55 A
